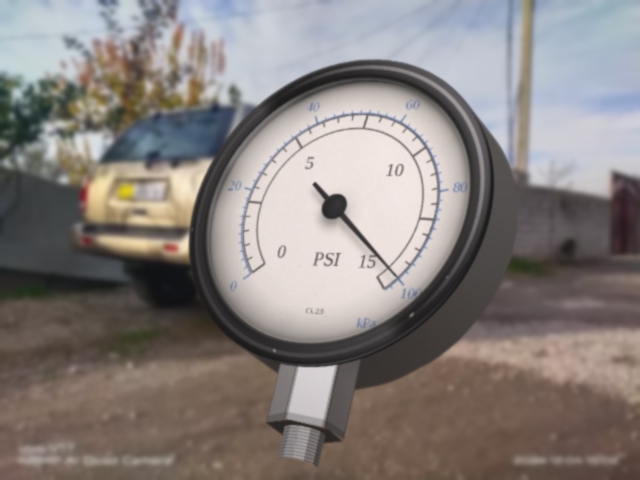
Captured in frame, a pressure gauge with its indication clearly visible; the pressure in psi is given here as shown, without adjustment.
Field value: 14.5 psi
